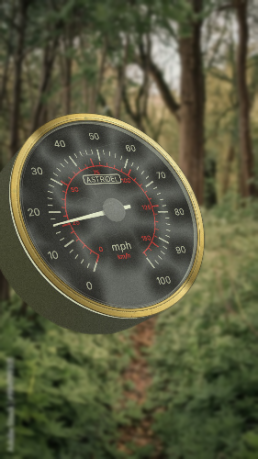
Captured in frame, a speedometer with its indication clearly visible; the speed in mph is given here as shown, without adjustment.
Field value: 16 mph
